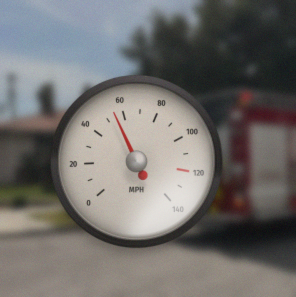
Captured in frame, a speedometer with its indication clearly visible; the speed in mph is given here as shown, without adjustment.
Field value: 55 mph
